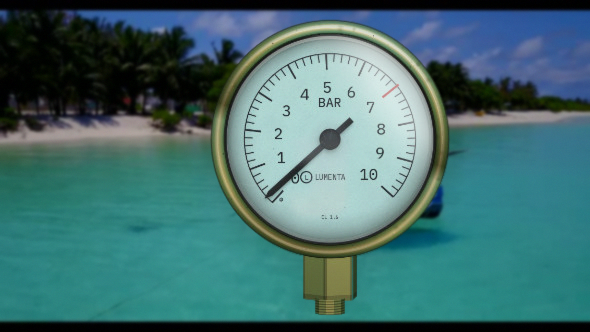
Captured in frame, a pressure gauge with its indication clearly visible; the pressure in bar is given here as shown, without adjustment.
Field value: 0.2 bar
